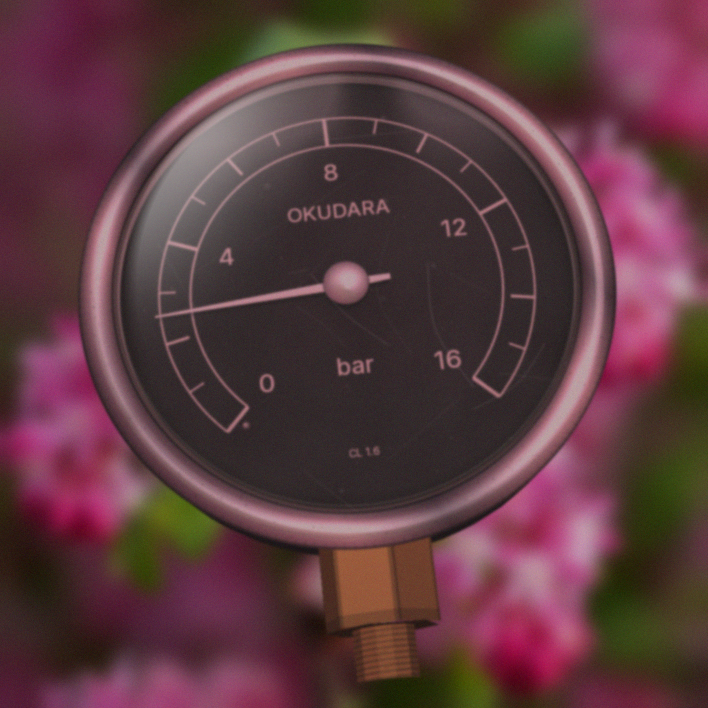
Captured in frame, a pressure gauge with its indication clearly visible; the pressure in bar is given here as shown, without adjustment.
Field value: 2.5 bar
